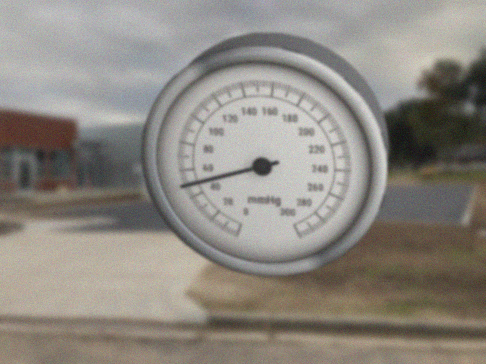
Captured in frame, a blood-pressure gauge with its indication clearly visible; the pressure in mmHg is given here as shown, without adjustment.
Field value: 50 mmHg
